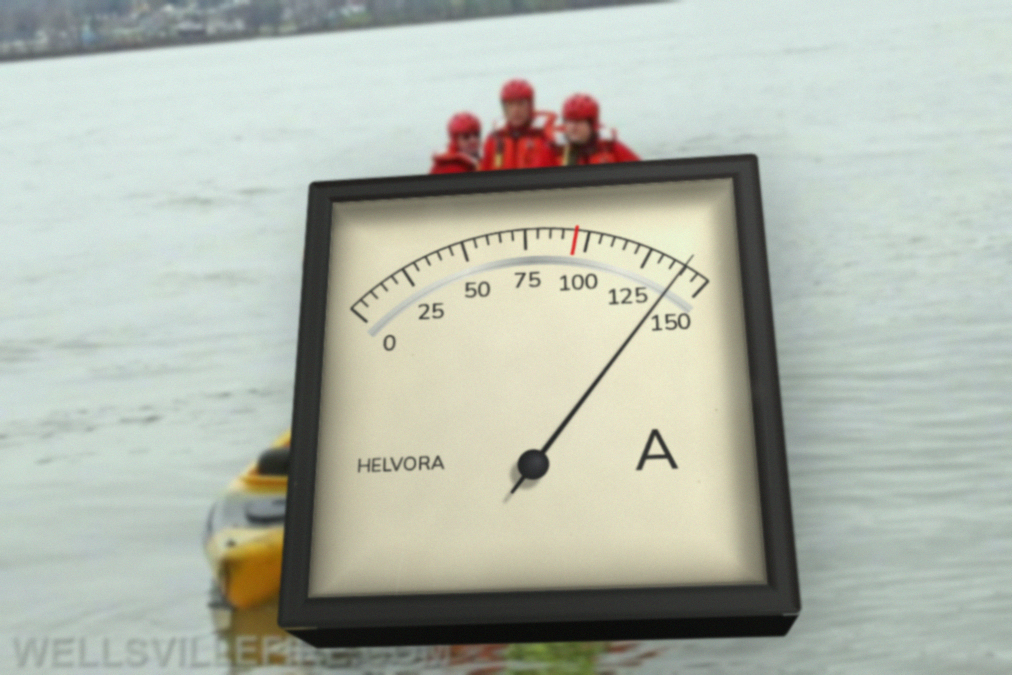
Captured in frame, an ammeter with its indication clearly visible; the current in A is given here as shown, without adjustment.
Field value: 140 A
